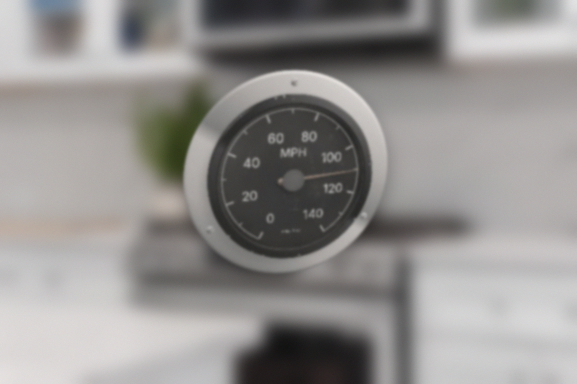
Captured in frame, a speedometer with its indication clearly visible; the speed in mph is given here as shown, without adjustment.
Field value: 110 mph
